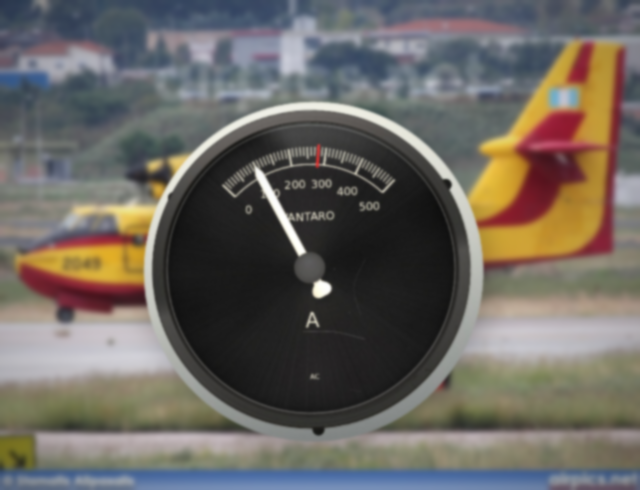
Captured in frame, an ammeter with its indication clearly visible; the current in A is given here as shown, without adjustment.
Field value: 100 A
